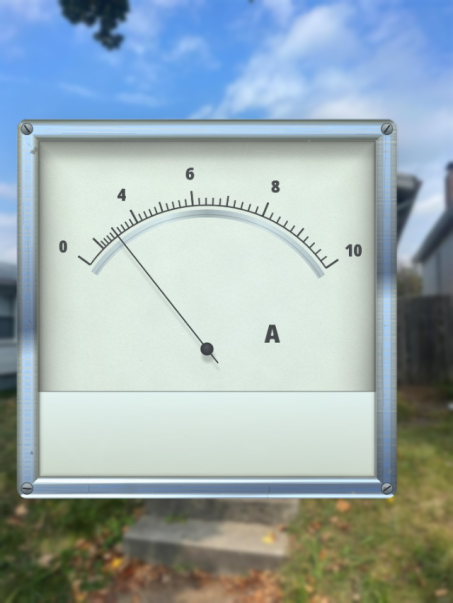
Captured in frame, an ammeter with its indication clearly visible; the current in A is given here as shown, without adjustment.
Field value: 3 A
